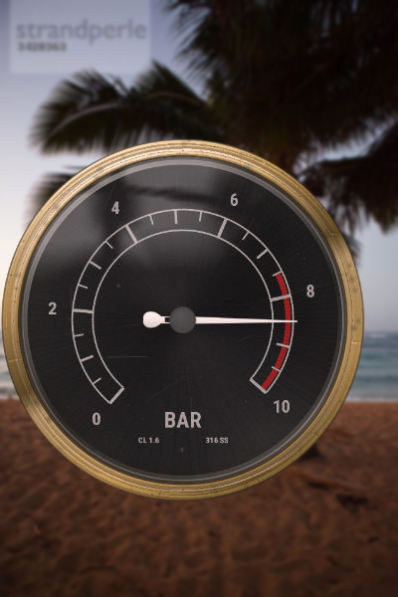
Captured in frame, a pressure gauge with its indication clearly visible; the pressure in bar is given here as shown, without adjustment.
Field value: 8.5 bar
